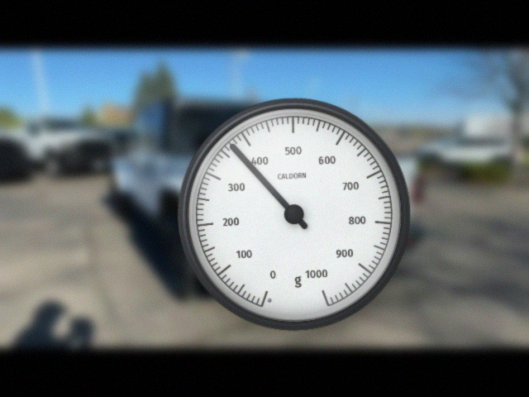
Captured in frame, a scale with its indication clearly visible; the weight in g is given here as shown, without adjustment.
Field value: 370 g
